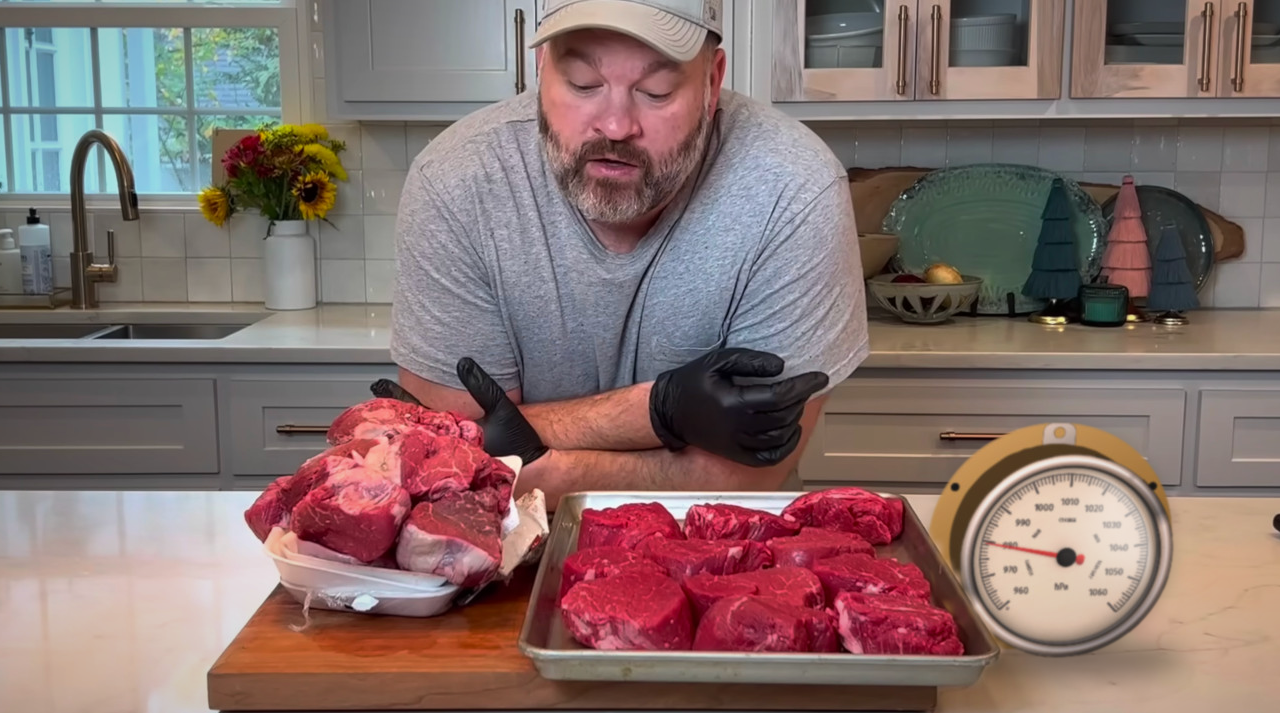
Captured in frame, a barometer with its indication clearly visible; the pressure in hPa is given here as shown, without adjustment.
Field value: 980 hPa
